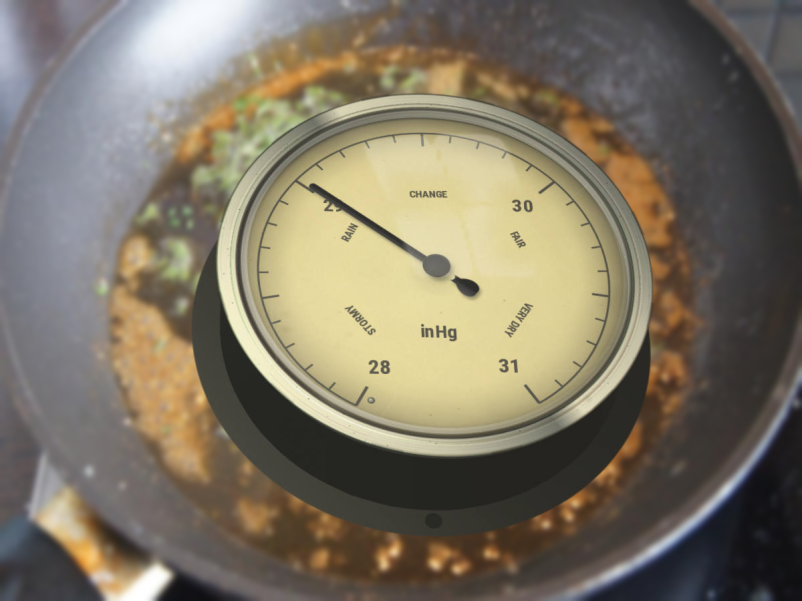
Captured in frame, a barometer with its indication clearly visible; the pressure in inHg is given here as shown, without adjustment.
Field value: 29 inHg
